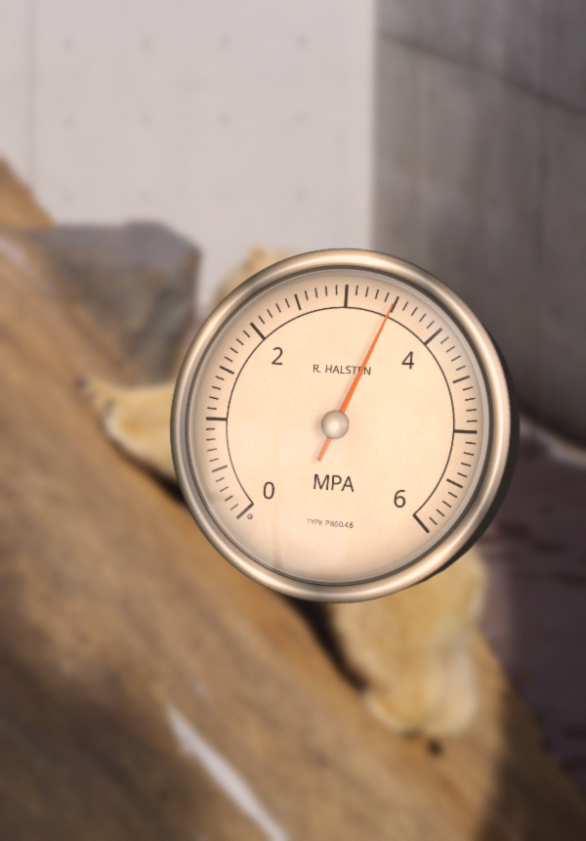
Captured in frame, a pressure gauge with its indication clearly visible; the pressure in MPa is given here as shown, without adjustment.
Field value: 3.5 MPa
